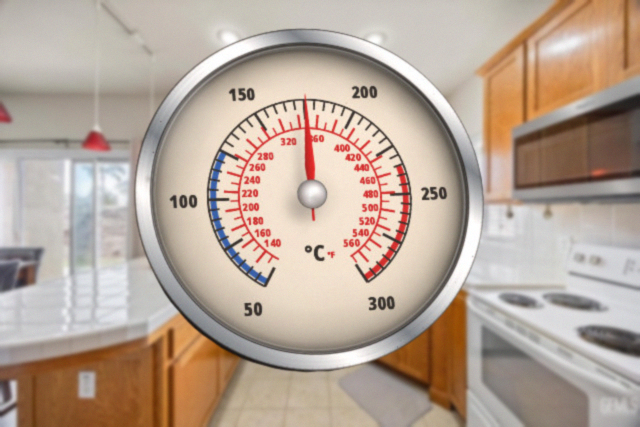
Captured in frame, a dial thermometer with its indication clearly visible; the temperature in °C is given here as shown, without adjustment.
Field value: 175 °C
